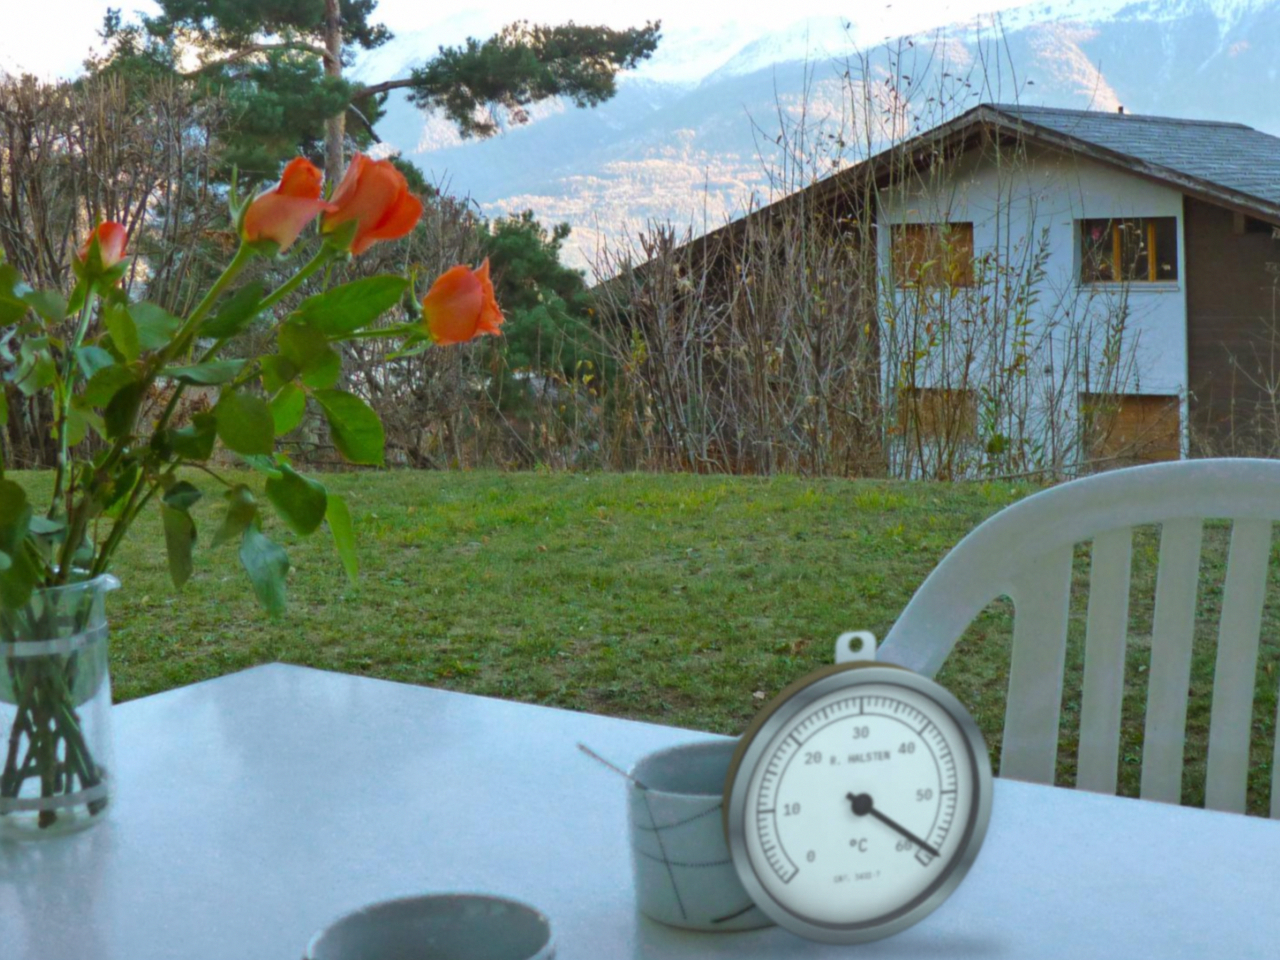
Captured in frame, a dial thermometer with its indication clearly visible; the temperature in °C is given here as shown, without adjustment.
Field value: 58 °C
